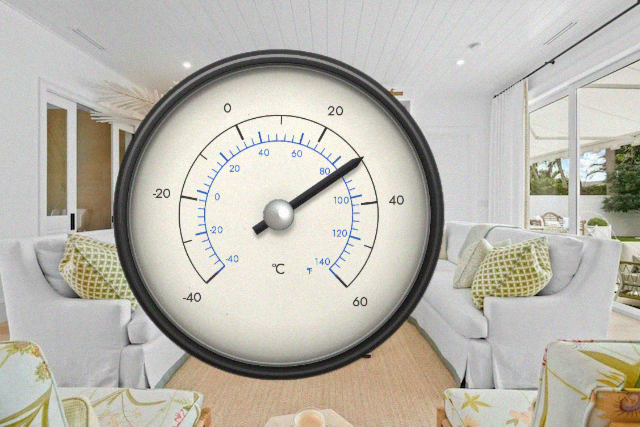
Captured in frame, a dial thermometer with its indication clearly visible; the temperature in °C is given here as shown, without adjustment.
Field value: 30 °C
